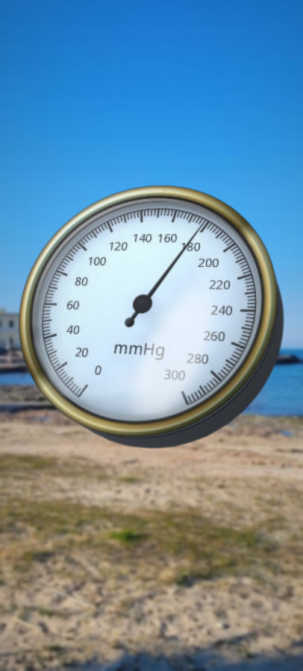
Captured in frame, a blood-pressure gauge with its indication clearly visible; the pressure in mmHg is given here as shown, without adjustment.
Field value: 180 mmHg
